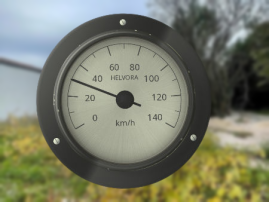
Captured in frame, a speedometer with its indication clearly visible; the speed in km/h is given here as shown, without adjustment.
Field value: 30 km/h
